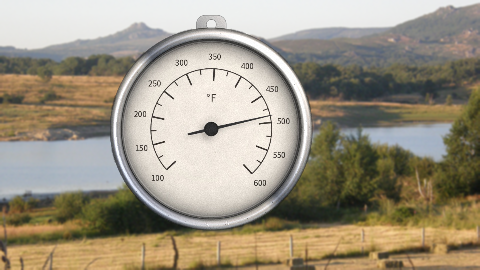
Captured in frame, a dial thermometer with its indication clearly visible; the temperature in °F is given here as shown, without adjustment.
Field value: 487.5 °F
